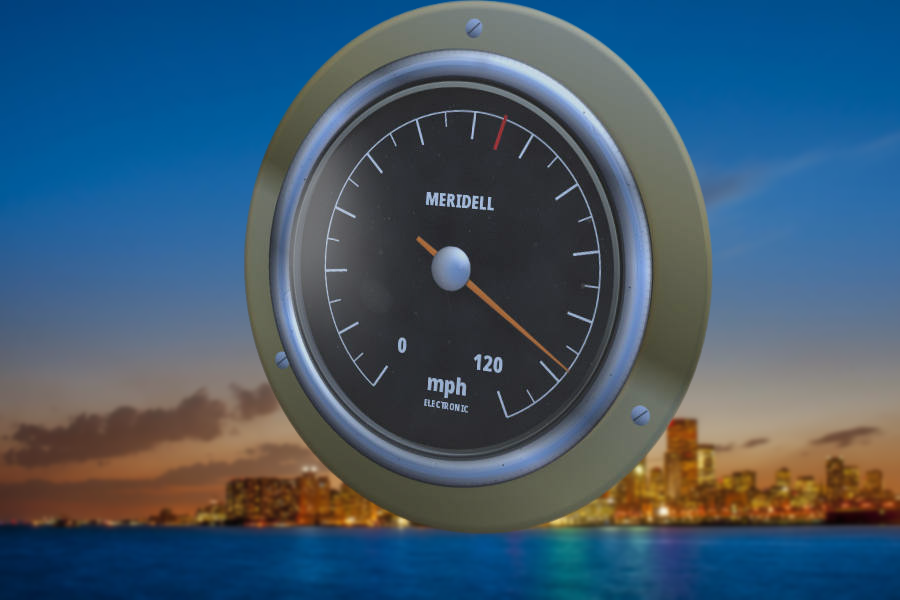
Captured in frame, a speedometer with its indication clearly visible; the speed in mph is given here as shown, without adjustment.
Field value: 107.5 mph
